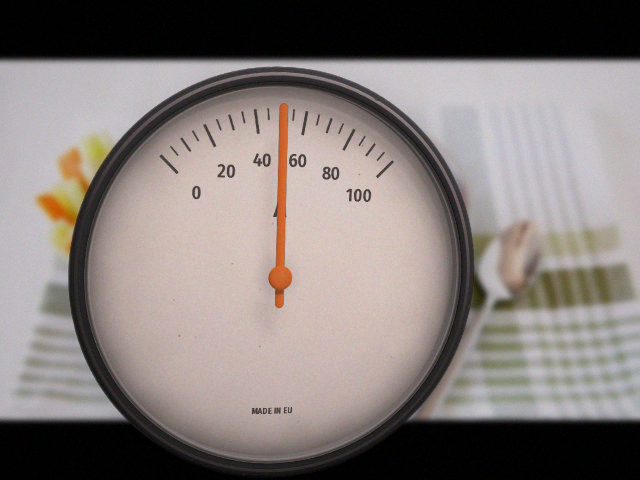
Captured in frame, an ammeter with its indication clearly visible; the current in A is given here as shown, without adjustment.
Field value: 50 A
